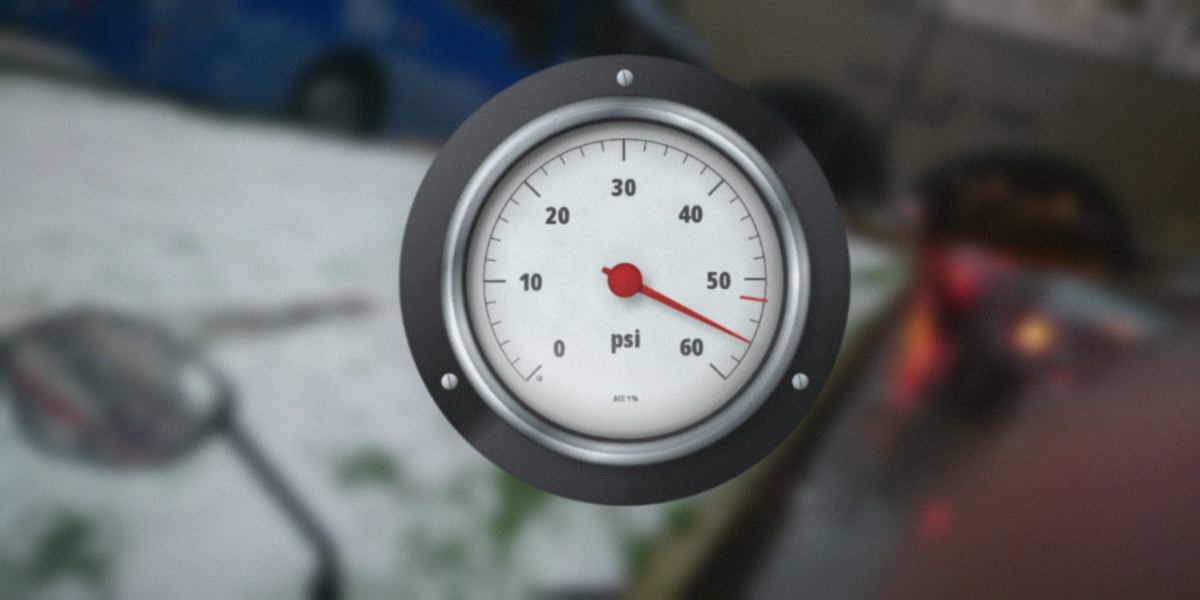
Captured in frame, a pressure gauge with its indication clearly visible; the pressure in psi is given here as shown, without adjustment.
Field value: 56 psi
